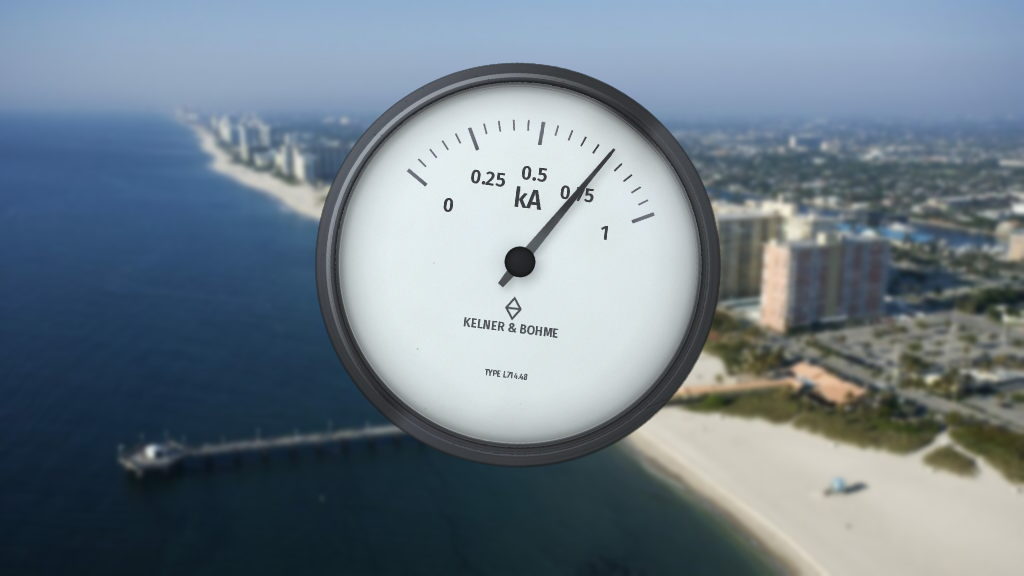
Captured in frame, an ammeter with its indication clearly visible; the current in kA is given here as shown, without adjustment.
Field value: 0.75 kA
